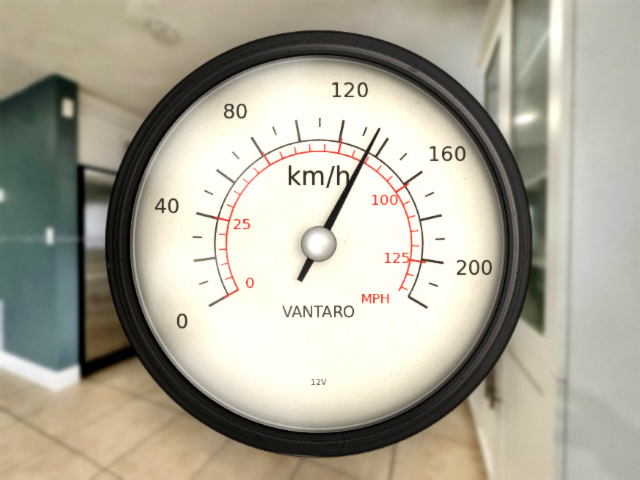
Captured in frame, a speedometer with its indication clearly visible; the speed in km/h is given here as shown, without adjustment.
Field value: 135 km/h
